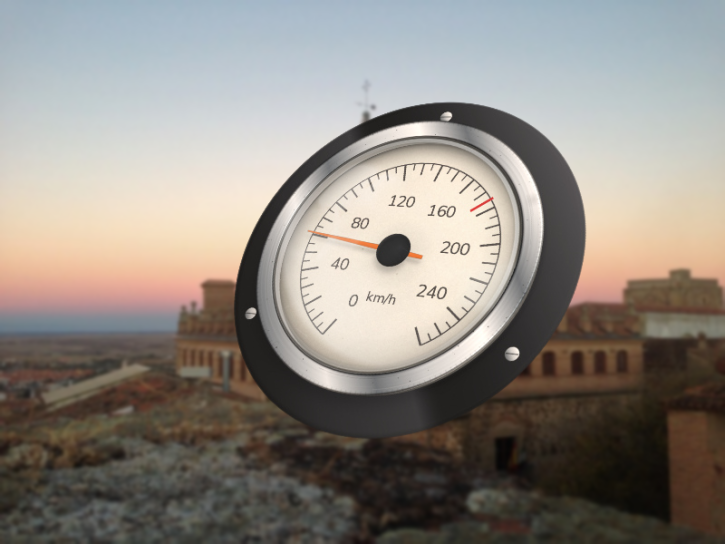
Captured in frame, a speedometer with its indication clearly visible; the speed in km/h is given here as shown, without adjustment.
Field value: 60 km/h
